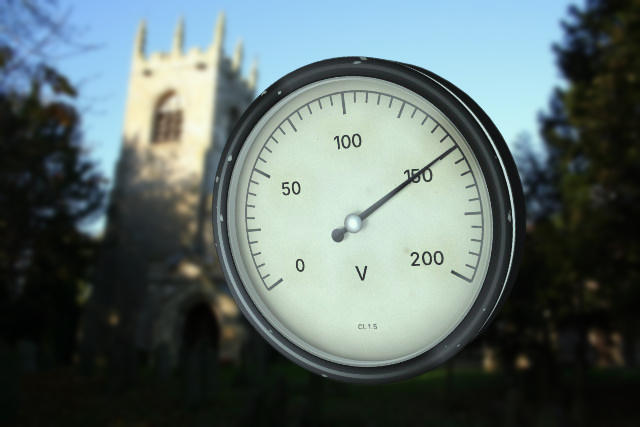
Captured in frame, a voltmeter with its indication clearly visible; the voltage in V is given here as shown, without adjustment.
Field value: 150 V
